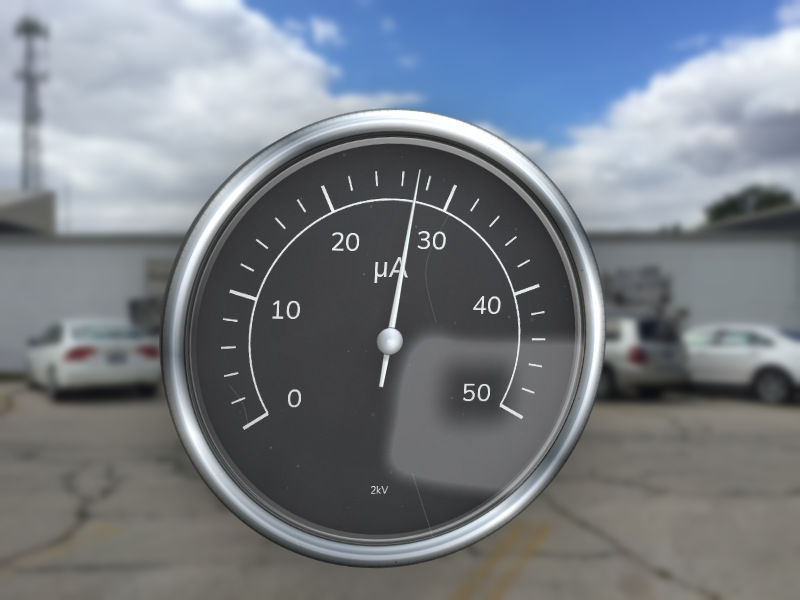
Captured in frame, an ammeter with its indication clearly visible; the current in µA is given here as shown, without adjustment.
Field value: 27 µA
